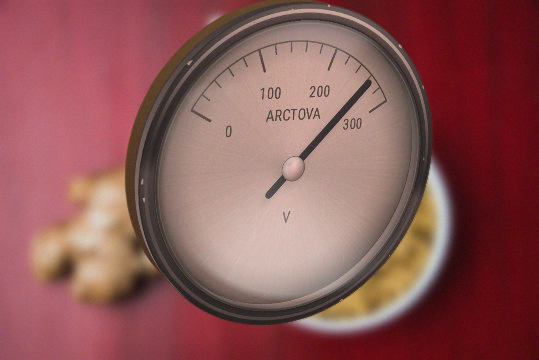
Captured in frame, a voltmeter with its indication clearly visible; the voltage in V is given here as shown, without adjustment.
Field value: 260 V
